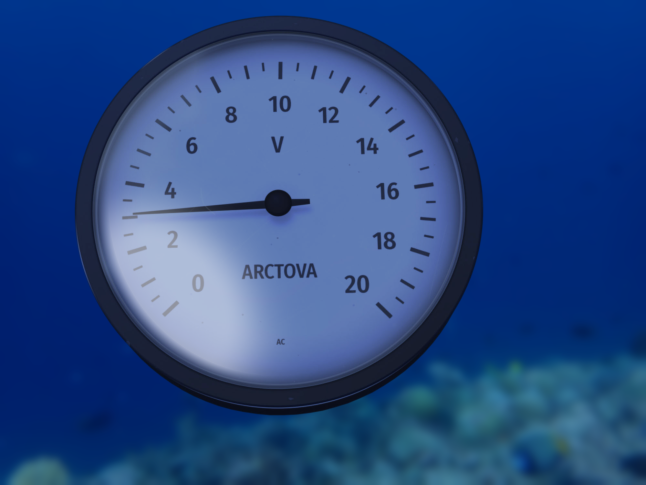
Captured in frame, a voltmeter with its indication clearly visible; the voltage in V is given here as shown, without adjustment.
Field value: 3 V
